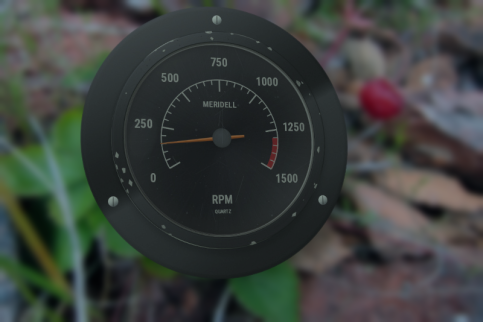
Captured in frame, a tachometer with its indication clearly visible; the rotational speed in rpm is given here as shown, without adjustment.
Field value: 150 rpm
